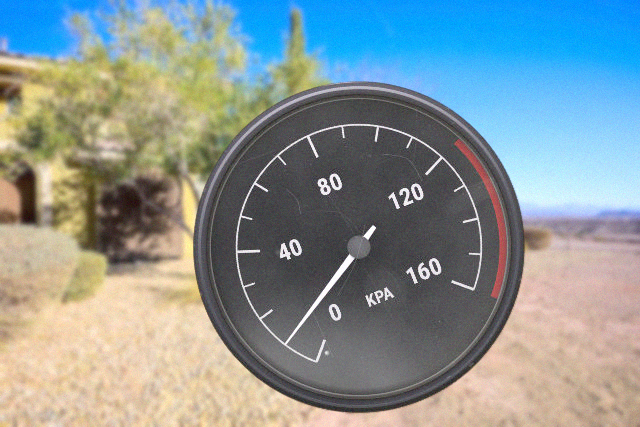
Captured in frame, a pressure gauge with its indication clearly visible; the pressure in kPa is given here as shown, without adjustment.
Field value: 10 kPa
